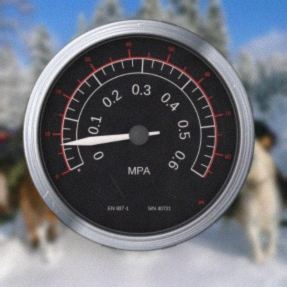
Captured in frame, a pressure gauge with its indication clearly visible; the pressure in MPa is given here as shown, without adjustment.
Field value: 0.05 MPa
